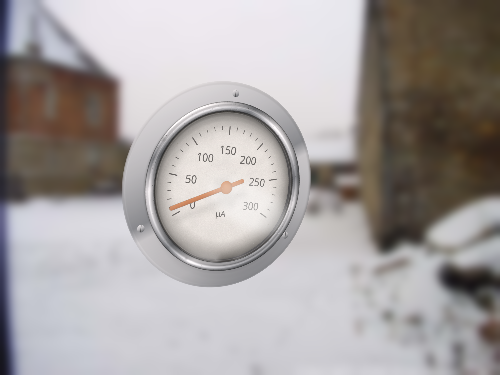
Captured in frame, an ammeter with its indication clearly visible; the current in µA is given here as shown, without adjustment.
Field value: 10 µA
